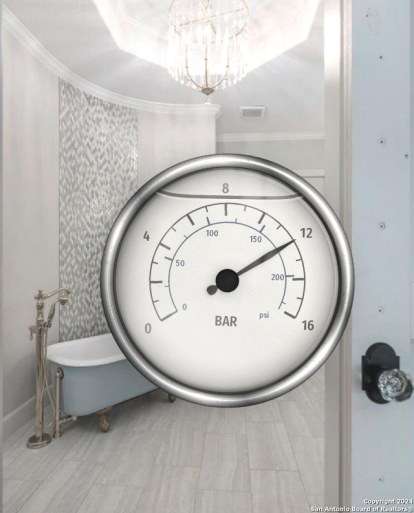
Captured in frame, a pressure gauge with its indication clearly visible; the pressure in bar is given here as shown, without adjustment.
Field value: 12 bar
